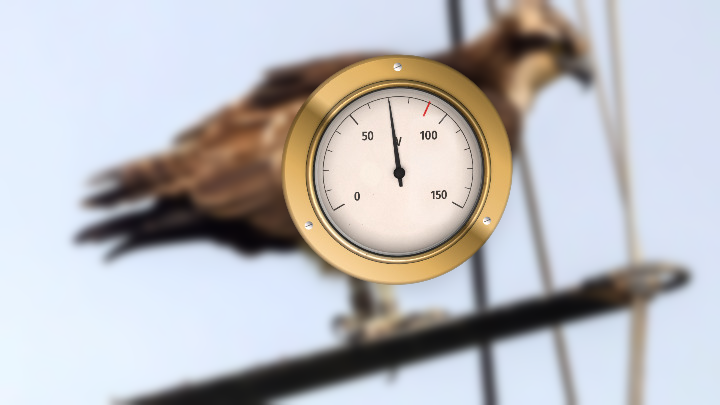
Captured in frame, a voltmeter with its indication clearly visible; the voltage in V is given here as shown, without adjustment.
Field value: 70 V
